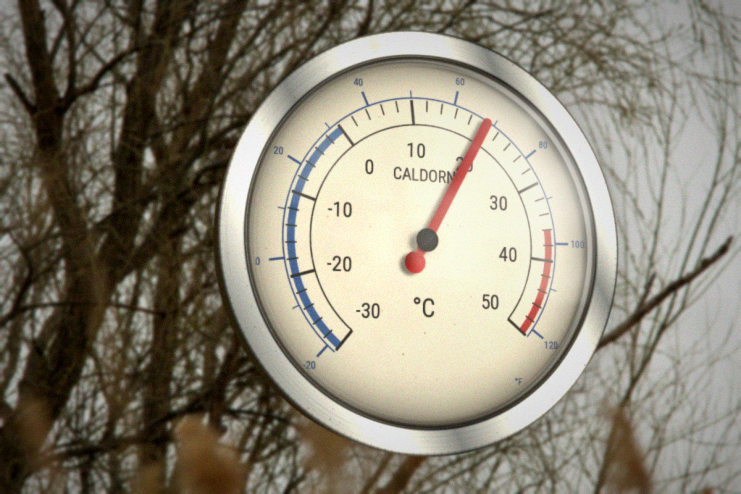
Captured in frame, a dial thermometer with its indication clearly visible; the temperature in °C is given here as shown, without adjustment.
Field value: 20 °C
